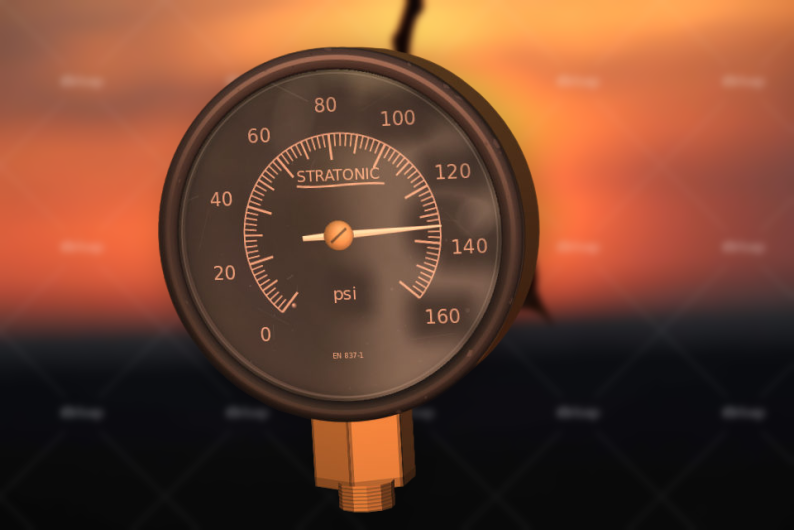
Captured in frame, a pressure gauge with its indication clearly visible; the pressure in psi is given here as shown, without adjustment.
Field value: 134 psi
